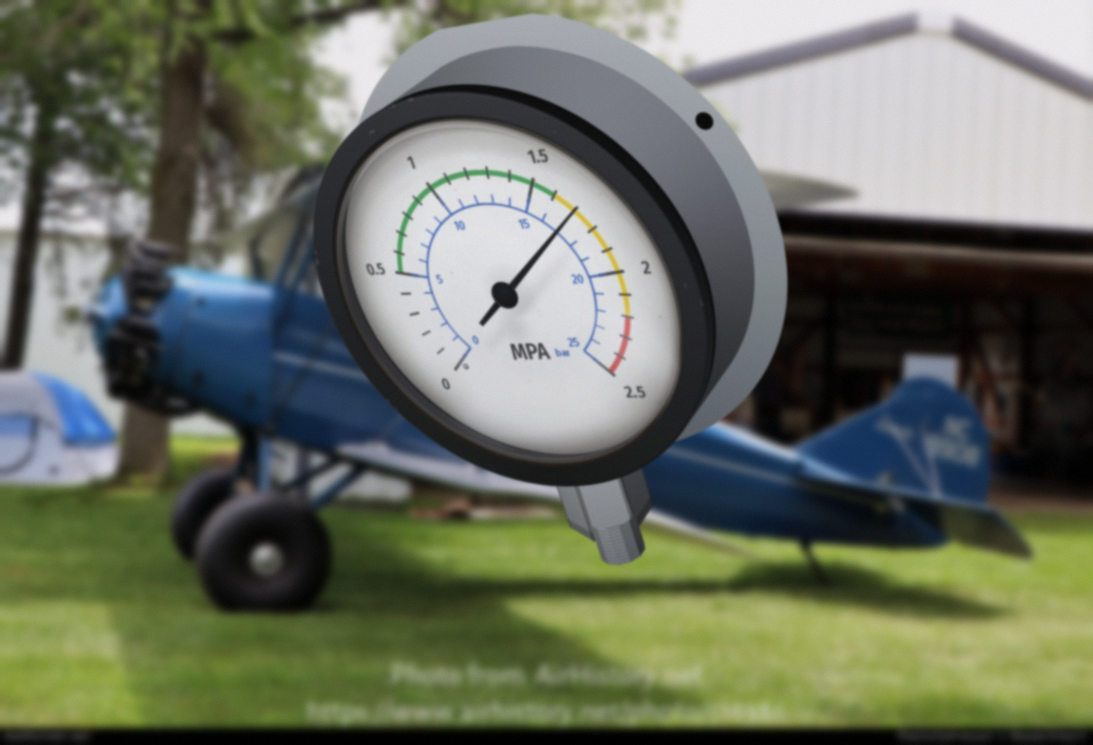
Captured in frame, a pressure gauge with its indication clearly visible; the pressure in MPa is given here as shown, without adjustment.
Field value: 1.7 MPa
